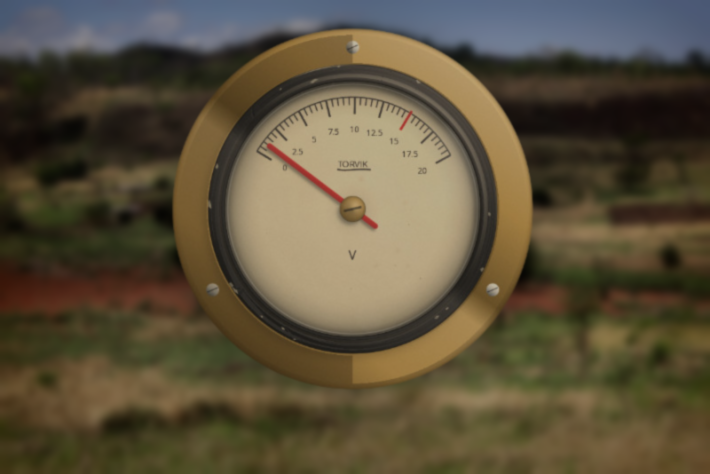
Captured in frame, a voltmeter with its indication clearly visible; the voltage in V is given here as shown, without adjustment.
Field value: 1 V
